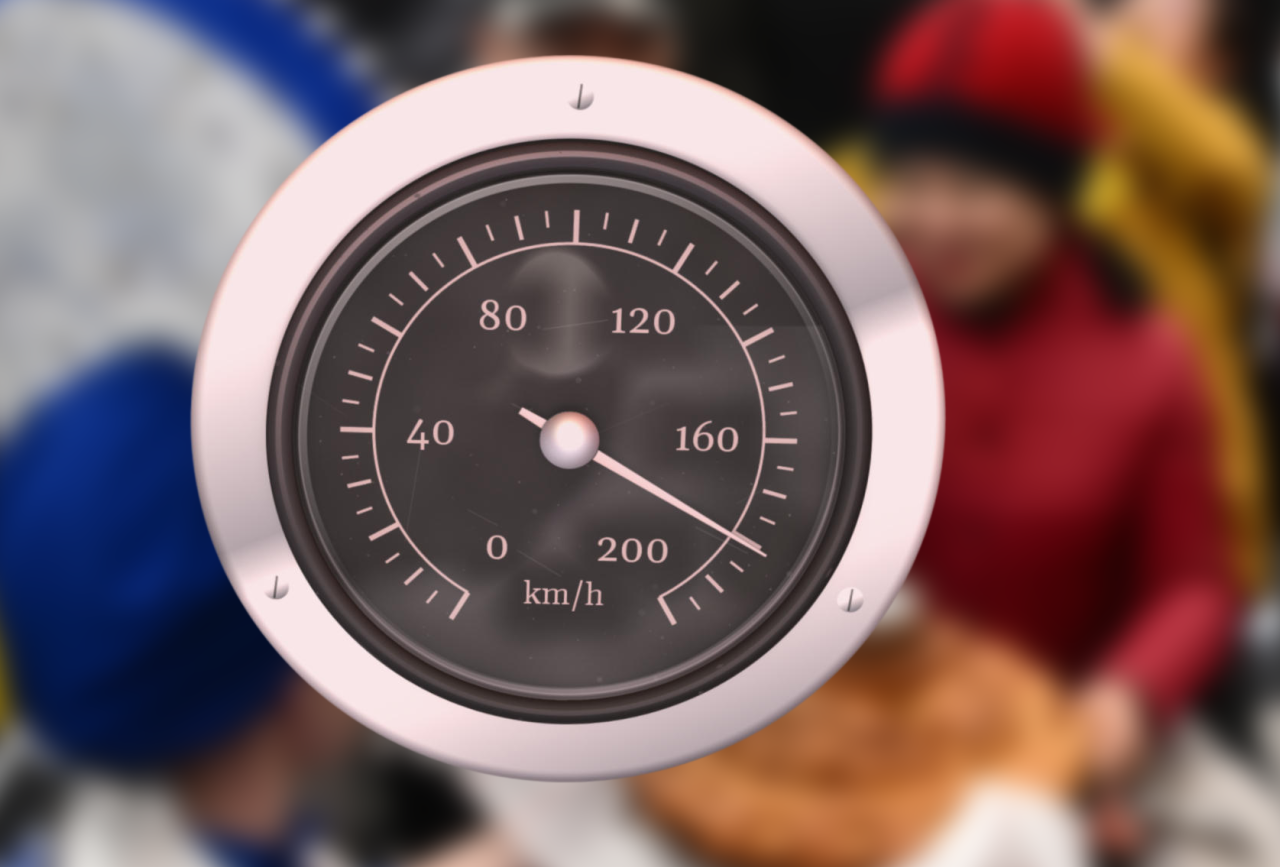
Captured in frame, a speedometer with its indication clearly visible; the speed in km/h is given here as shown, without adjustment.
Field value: 180 km/h
